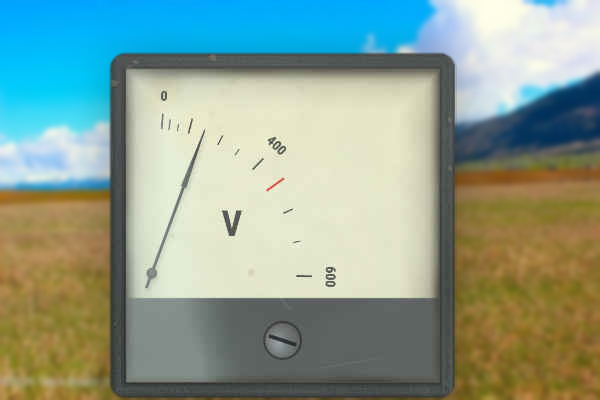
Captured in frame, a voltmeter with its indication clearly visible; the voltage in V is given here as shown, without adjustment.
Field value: 250 V
